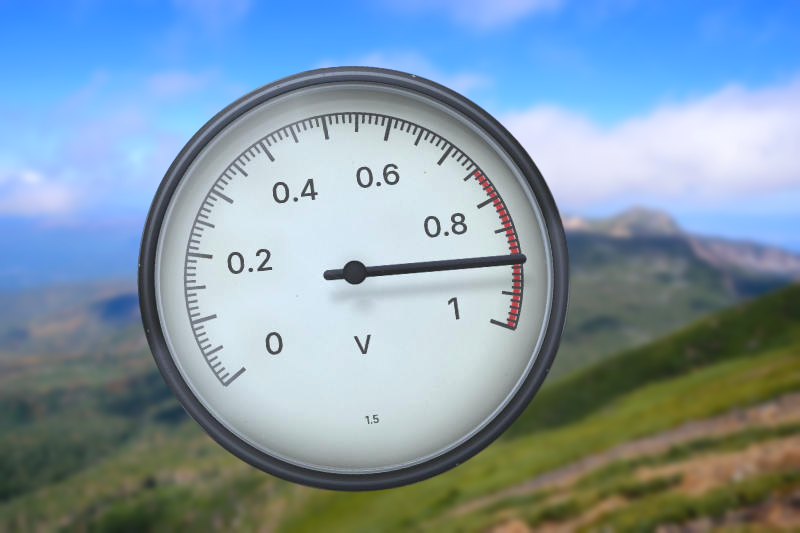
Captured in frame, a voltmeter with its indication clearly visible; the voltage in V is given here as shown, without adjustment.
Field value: 0.9 V
